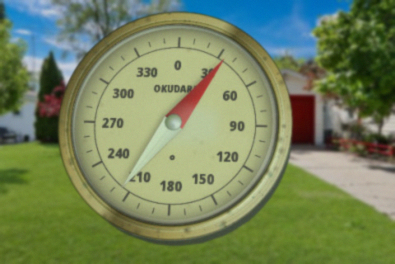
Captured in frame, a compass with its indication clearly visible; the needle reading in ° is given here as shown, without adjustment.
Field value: 35 °
